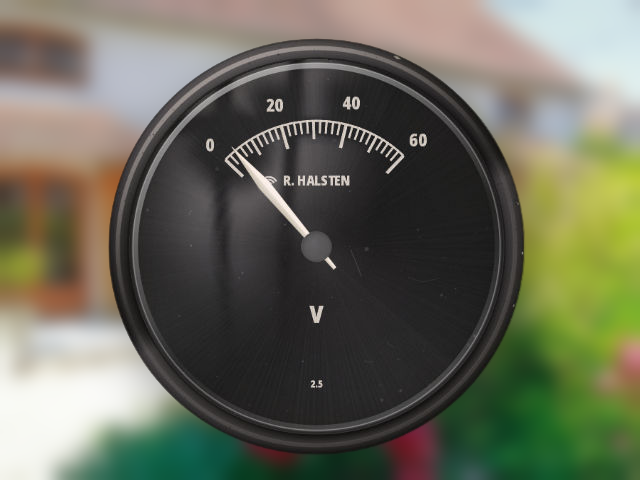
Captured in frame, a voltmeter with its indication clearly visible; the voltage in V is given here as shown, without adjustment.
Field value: 4 V
